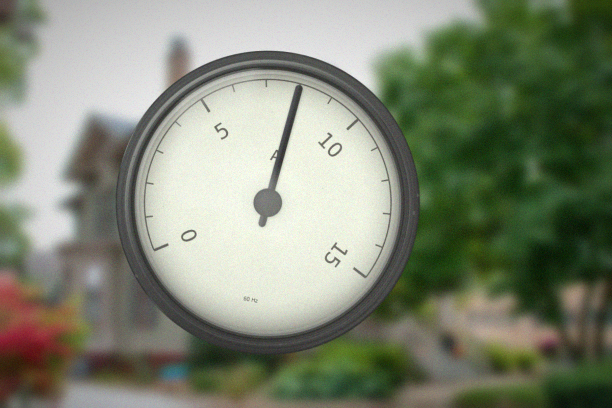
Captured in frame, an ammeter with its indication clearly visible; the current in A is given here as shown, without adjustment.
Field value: 8 A
